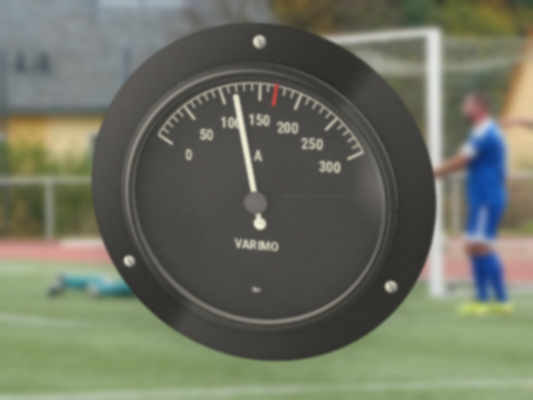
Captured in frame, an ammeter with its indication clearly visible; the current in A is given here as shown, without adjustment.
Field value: 120 A
